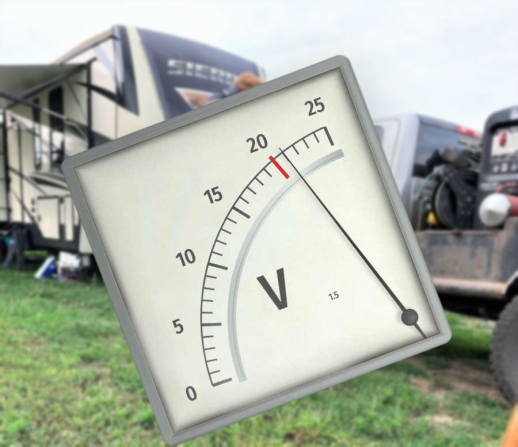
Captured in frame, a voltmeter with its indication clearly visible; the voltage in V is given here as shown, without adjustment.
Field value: 21 V
